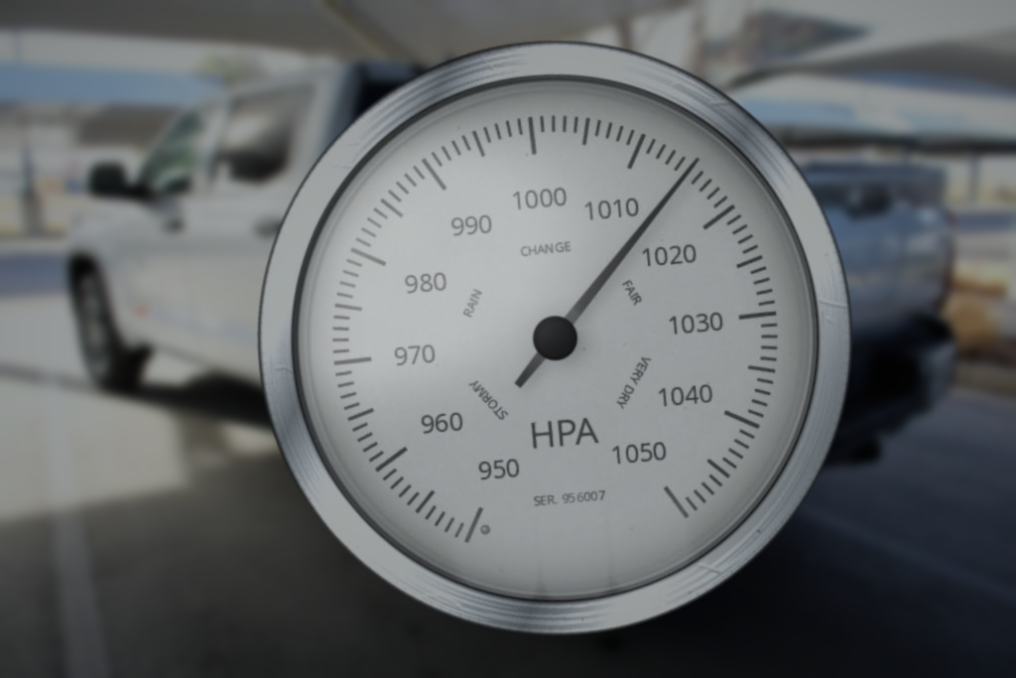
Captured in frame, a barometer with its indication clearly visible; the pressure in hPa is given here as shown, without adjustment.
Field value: 1015 hPa
